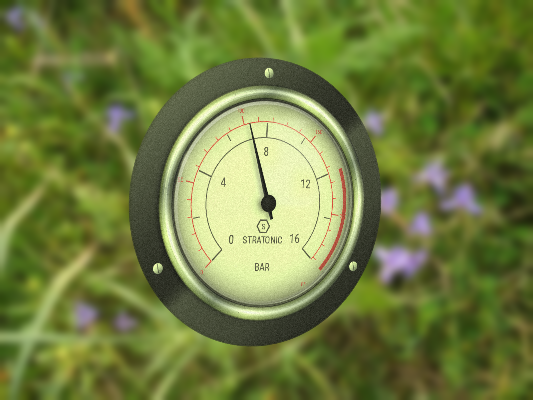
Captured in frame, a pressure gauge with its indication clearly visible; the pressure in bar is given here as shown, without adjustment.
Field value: 7 bar
